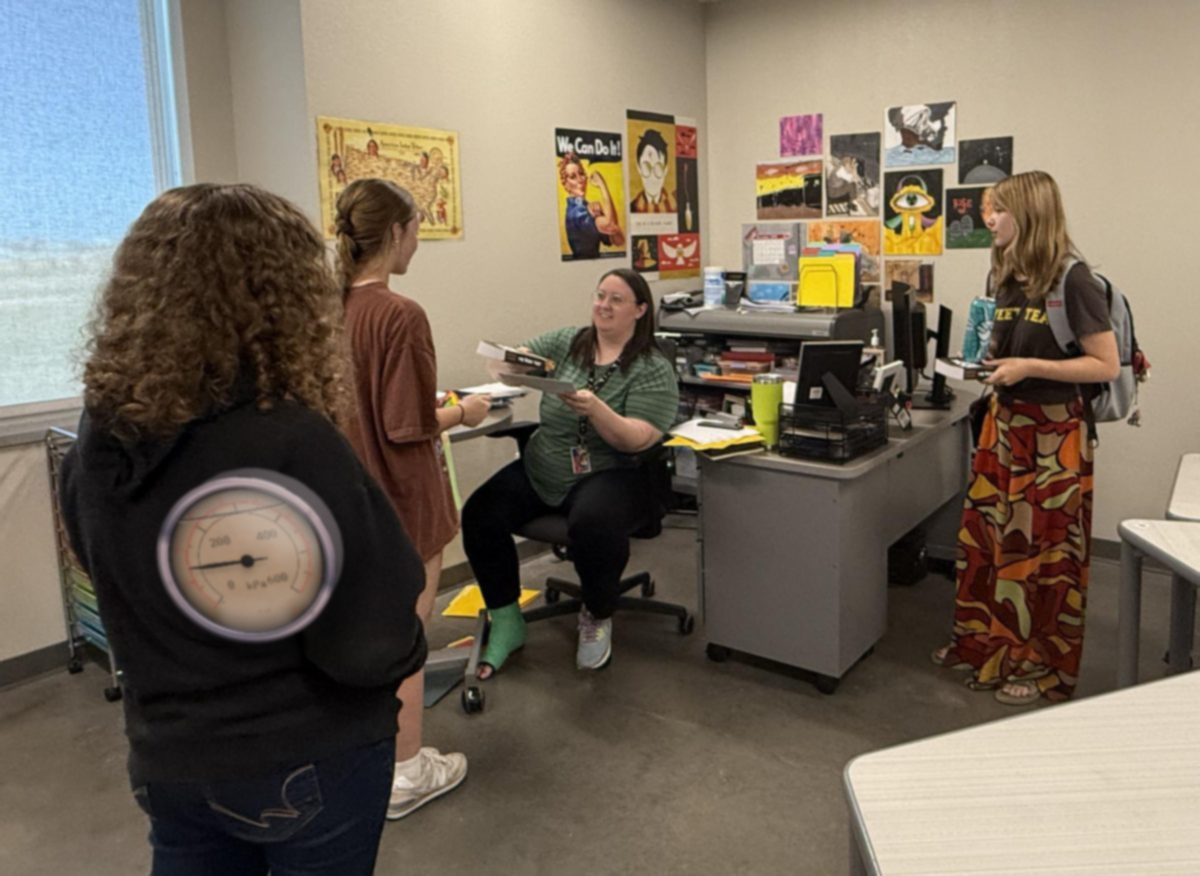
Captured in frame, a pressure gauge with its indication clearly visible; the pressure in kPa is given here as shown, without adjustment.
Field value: 100 kPa
